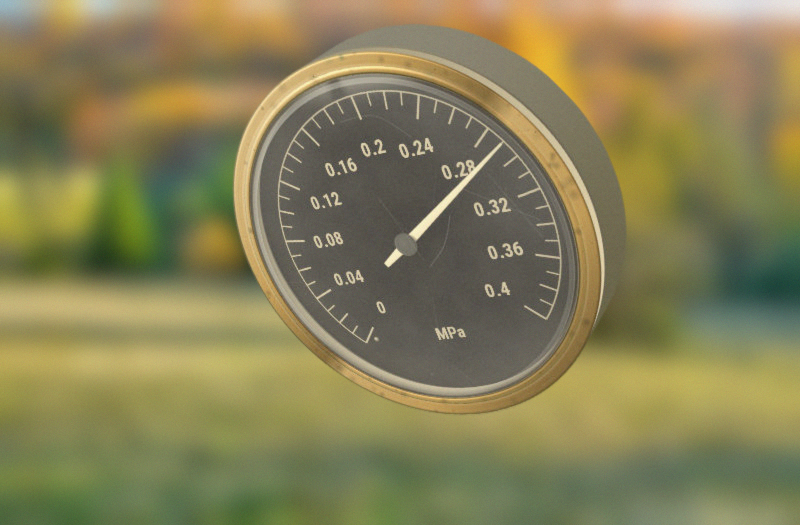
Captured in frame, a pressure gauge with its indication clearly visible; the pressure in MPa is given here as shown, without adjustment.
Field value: 0.29 MPa
